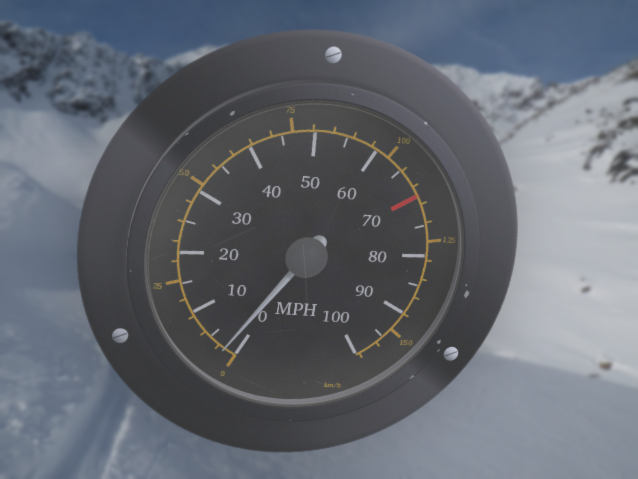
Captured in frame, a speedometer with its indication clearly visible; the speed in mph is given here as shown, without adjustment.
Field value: 2.5 mph
